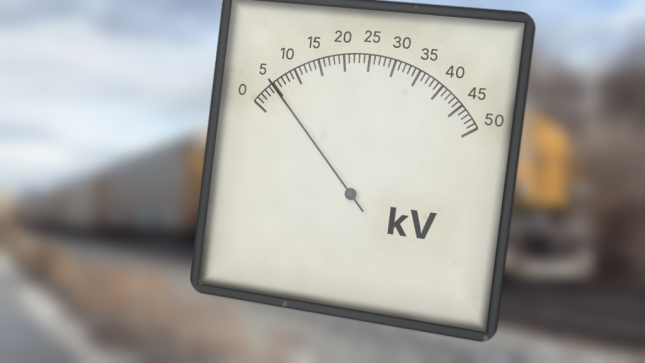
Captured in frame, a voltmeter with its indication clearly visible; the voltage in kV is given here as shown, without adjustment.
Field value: 5 kV
